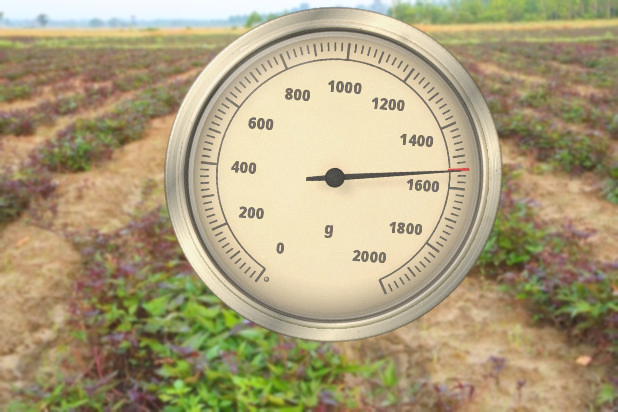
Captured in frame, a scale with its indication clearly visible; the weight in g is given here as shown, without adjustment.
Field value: 1540 g
